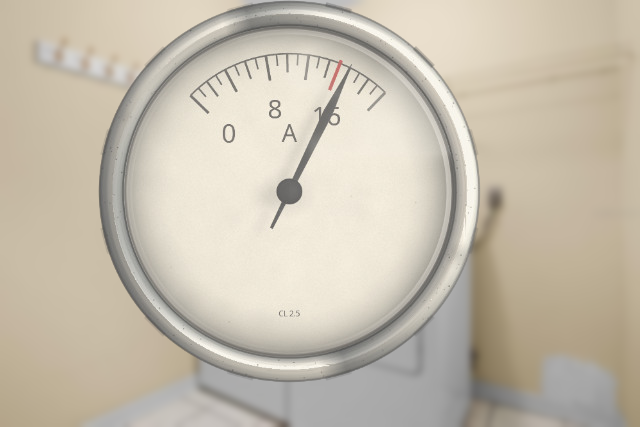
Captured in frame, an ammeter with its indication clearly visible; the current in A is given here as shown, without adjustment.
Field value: 16 A
